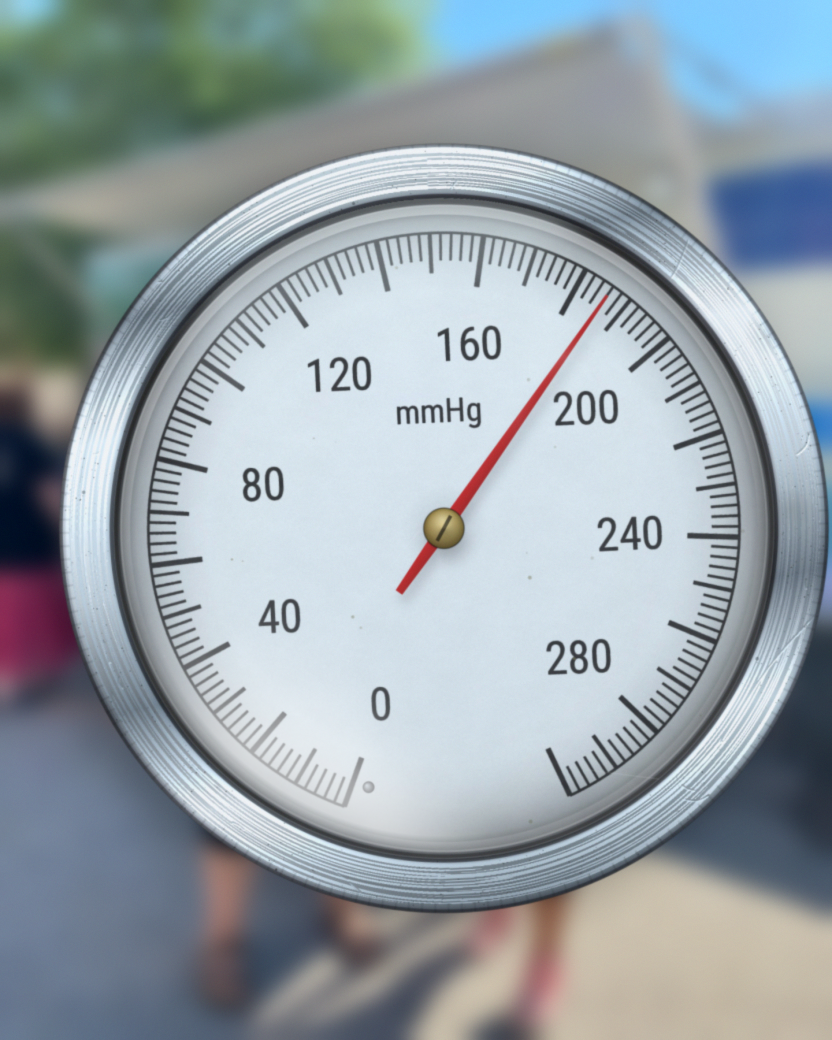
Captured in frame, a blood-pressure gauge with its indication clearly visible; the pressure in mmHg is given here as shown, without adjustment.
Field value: 186 mmHg
